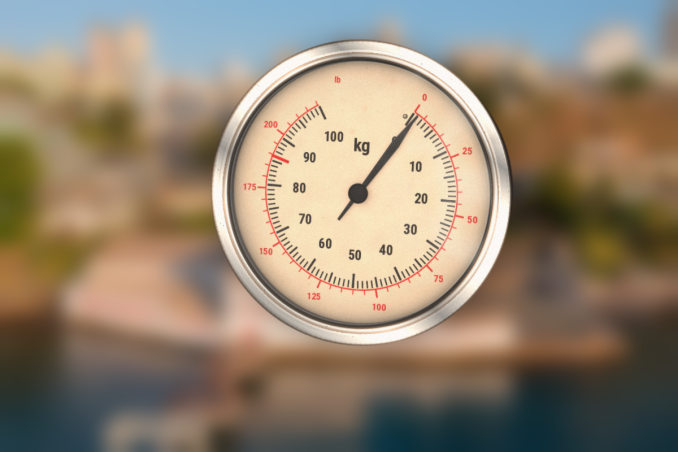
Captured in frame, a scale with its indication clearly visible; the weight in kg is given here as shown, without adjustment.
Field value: 1 kg
